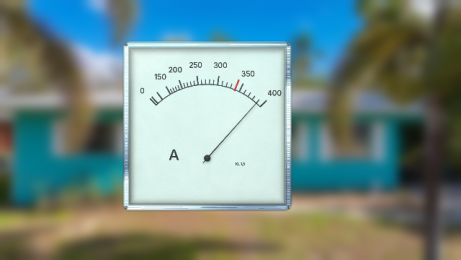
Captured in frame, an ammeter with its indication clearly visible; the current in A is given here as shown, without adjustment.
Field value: 390 A
